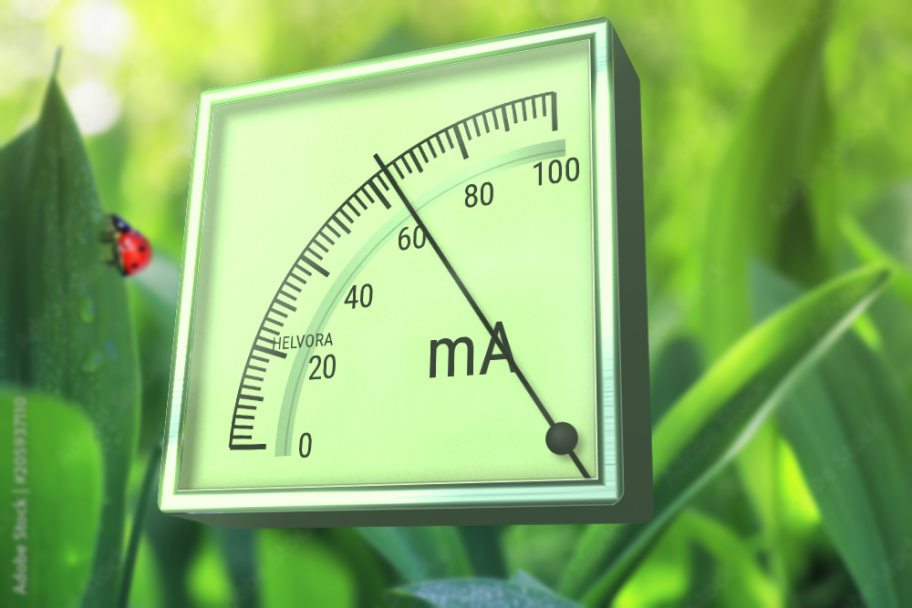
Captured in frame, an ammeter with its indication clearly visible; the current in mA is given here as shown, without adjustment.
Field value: 64 mA
